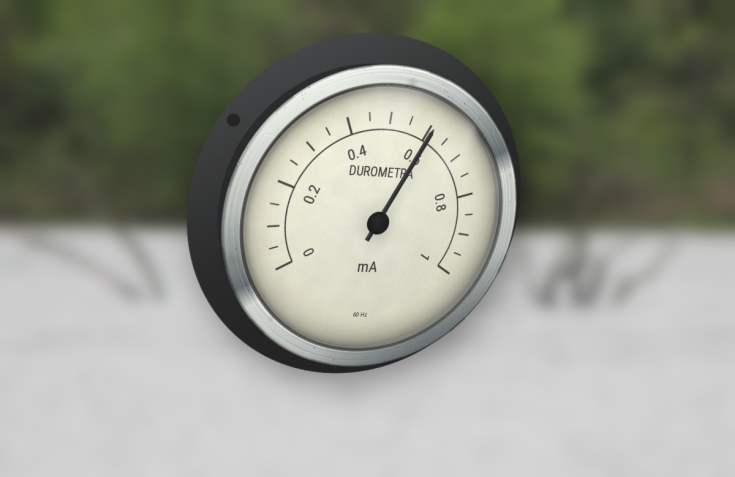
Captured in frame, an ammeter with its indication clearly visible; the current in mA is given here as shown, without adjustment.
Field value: 0.6 mA
